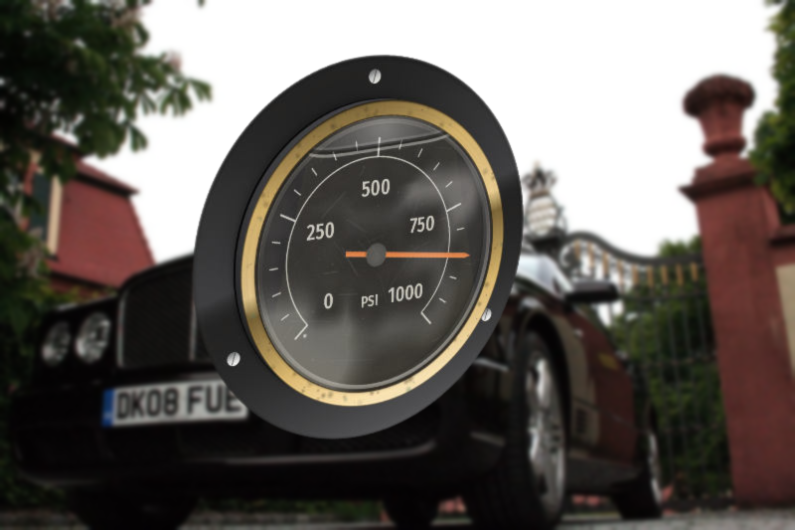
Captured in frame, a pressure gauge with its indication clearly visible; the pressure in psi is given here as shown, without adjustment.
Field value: 850 psi
